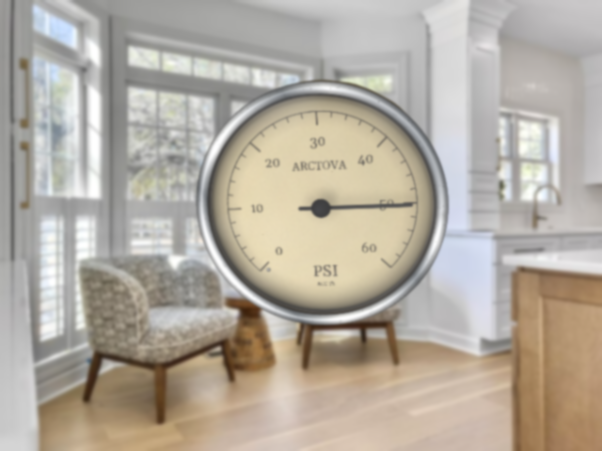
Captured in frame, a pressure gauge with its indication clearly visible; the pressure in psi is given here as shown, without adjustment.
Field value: 50 psi
